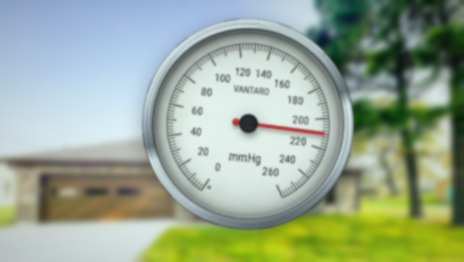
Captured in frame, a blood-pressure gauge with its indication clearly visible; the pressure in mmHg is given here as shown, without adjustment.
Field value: 210 mmHg
